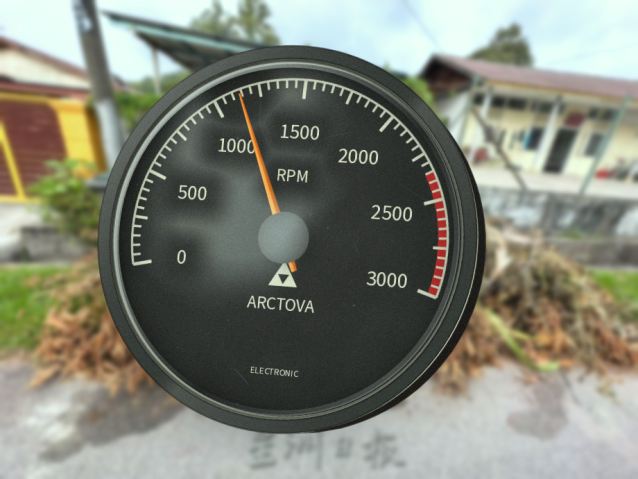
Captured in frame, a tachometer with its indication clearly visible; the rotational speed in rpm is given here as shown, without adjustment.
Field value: 1150 rpm
